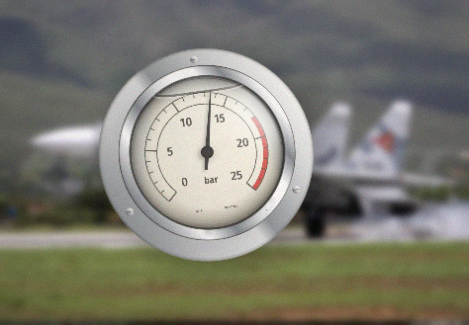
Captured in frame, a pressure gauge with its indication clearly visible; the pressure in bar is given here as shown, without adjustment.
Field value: 13.5 bar
